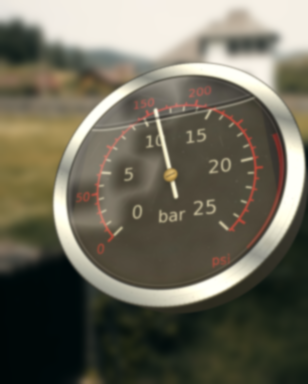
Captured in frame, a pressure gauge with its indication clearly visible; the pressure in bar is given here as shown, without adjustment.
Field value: 11 bar
